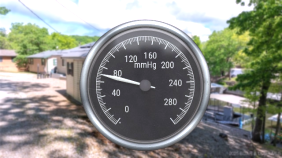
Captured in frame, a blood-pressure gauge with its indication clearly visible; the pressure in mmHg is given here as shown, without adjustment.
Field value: 70 mmHg
